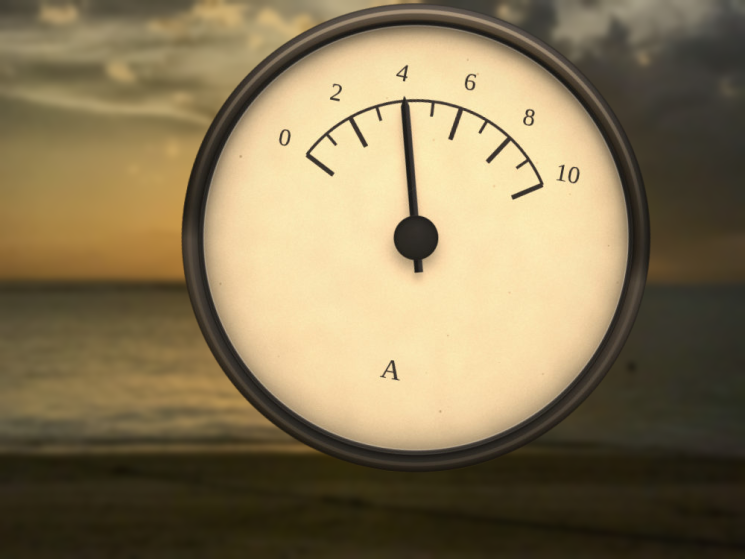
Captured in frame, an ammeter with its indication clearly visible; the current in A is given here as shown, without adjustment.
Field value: 4 A
